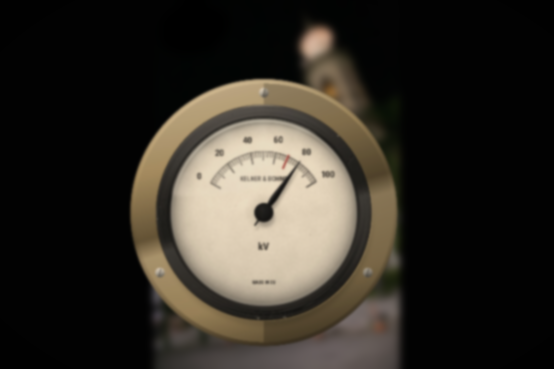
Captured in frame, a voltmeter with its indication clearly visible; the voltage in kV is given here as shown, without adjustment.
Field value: 80 kV
